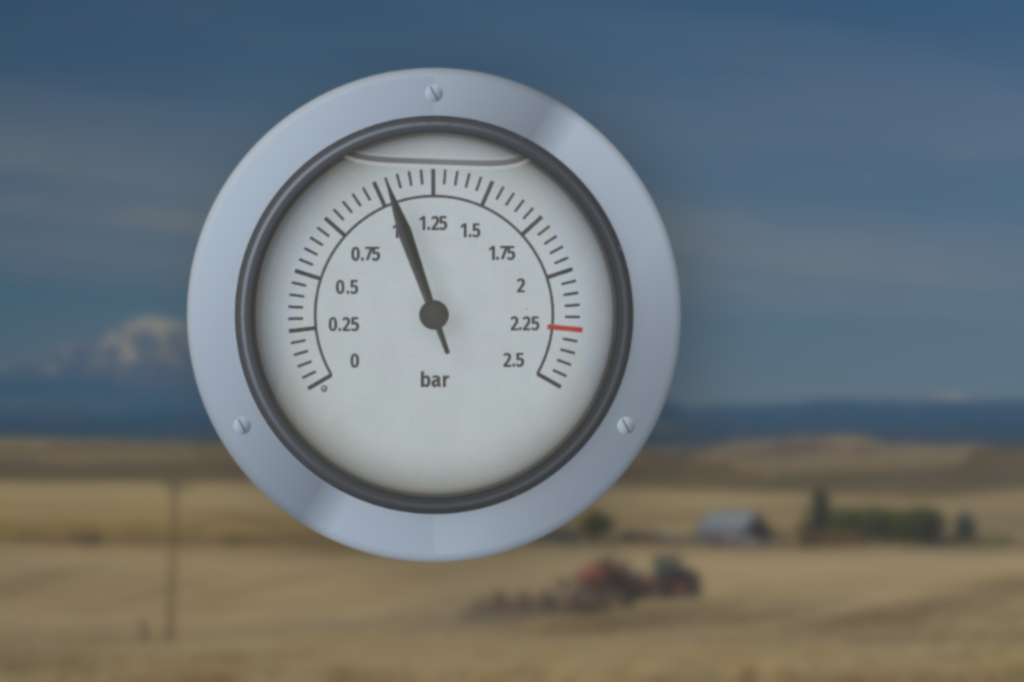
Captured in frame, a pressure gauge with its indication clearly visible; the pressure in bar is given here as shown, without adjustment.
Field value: 1.05 bar
